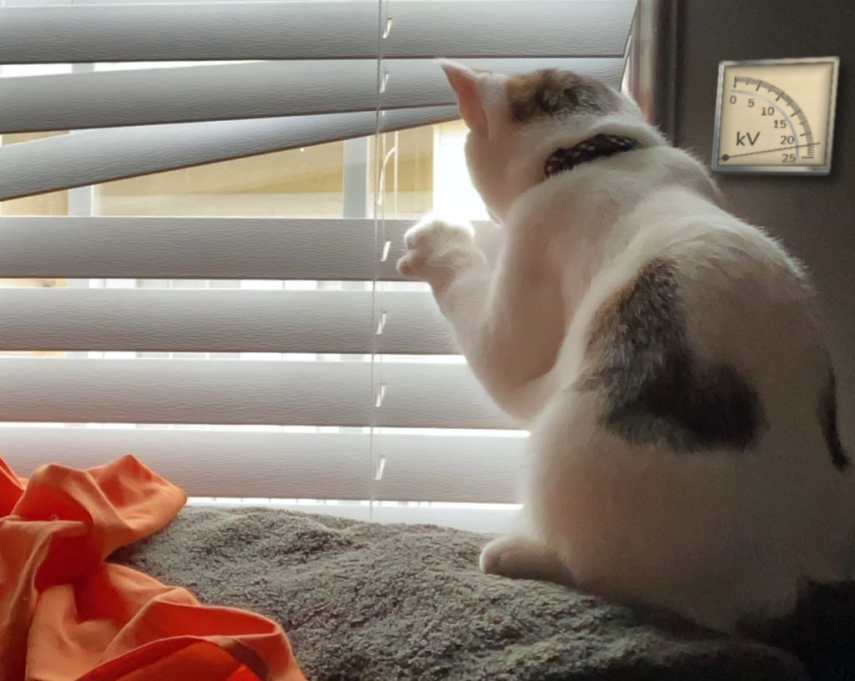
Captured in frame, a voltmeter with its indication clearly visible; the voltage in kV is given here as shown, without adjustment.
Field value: 22.5 kV
